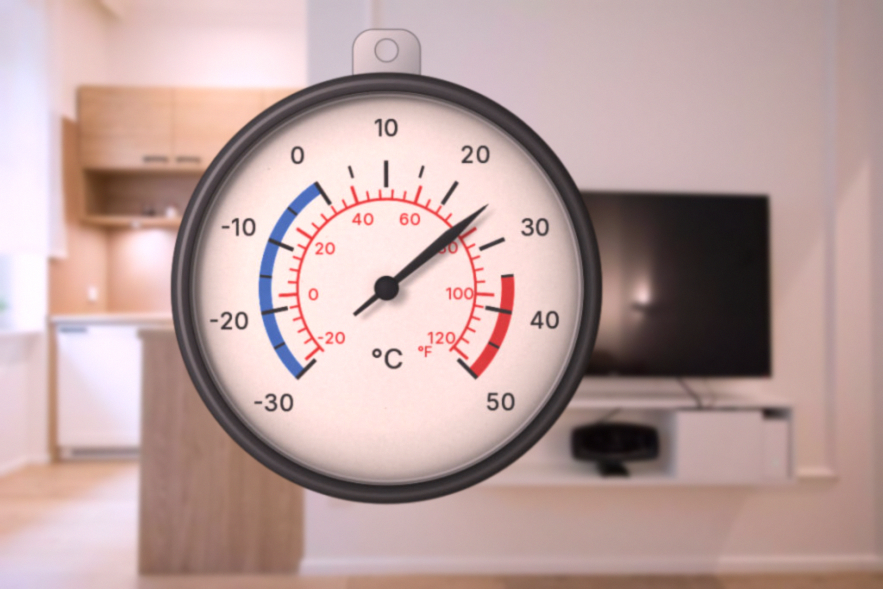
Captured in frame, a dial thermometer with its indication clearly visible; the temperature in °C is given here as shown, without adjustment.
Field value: 25 °C
